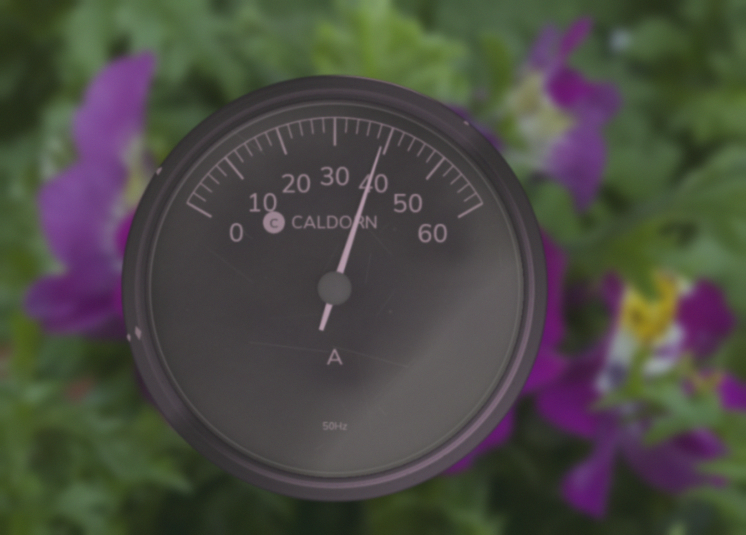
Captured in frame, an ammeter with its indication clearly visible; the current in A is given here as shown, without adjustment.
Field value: 39 A
